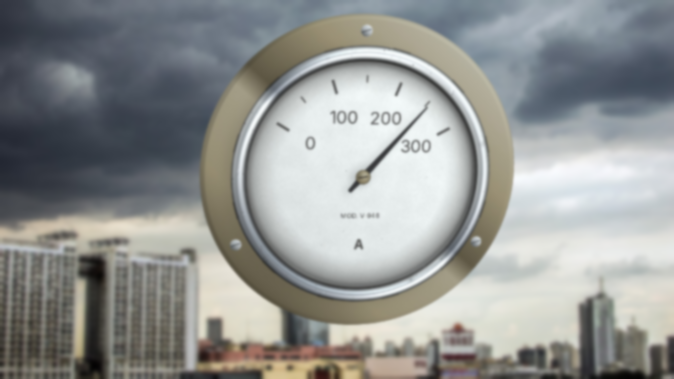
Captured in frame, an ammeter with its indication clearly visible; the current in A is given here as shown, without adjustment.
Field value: 250 A
